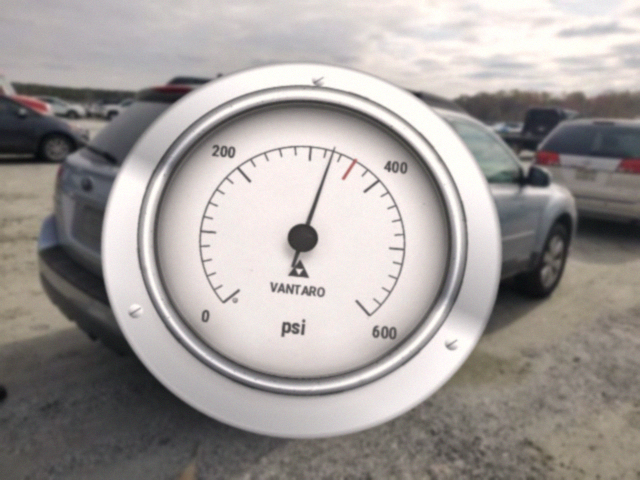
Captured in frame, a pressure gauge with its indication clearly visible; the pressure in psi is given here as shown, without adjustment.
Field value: 330 psi
